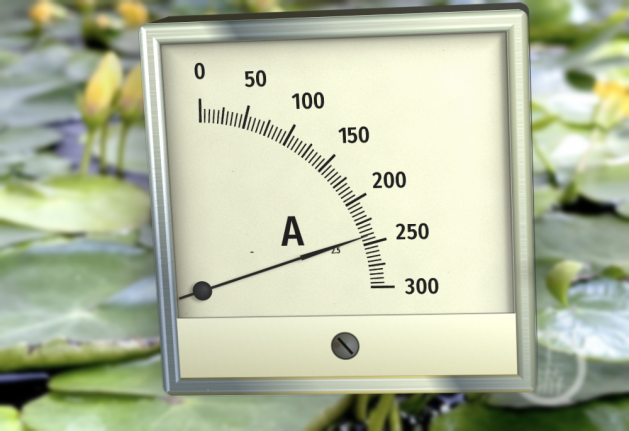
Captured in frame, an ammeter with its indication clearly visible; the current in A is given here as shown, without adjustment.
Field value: 240 A
